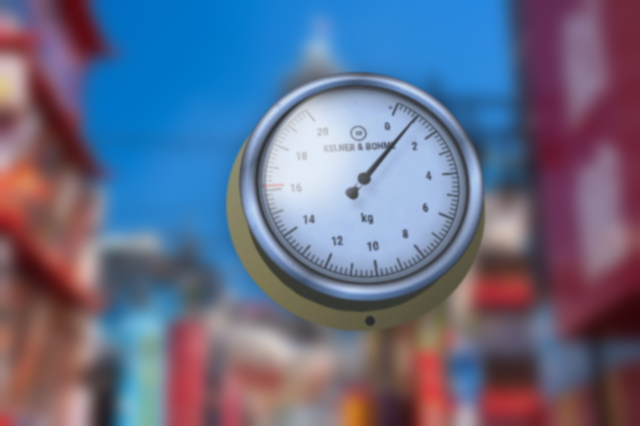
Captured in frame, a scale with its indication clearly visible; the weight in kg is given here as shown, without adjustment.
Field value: 1 kg
